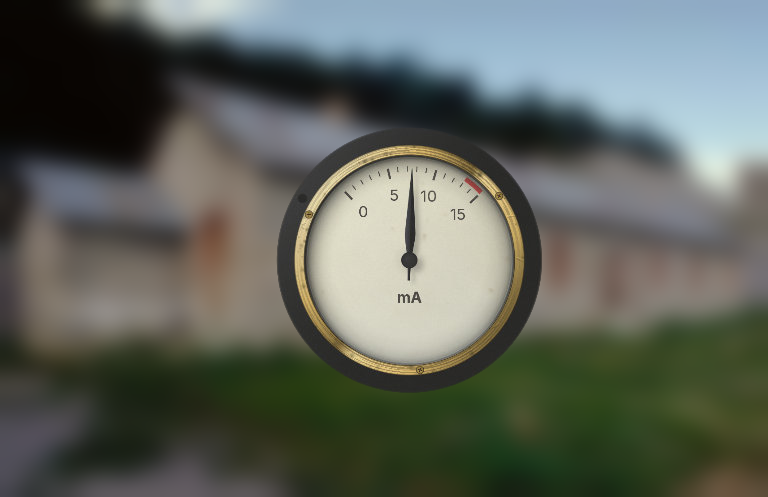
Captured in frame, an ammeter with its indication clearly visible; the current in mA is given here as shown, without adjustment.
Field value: 7.5 mA
